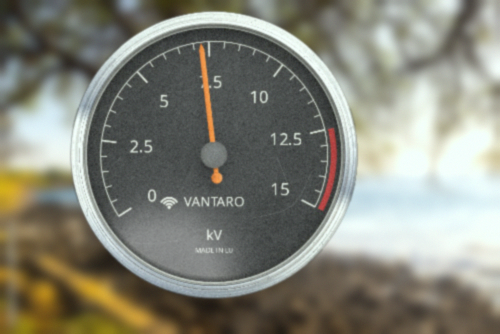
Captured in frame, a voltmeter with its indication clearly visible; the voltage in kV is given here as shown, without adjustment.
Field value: 7.25 kV
